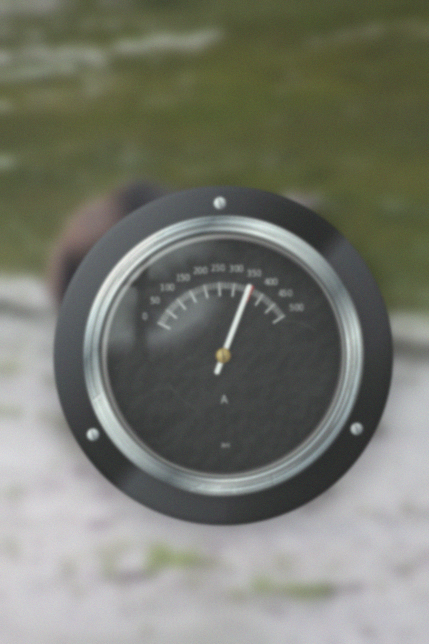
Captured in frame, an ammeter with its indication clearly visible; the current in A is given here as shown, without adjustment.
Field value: 350 A
